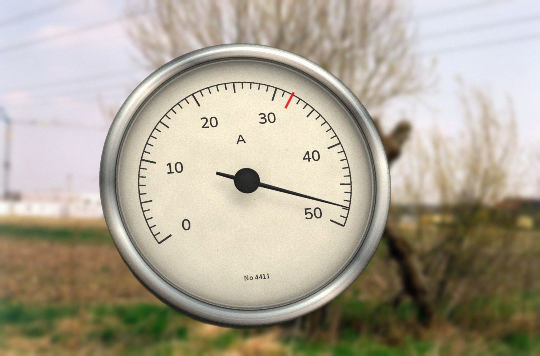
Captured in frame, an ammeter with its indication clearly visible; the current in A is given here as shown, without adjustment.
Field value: 48 A
